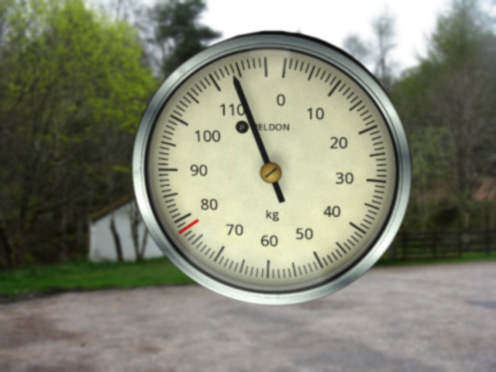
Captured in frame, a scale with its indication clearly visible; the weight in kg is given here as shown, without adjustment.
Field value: 114 kg
